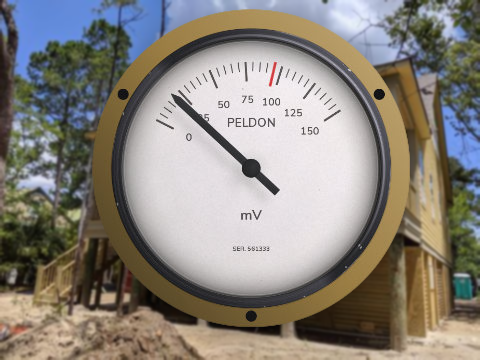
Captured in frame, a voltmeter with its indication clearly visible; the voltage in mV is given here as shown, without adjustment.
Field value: 20 mV
